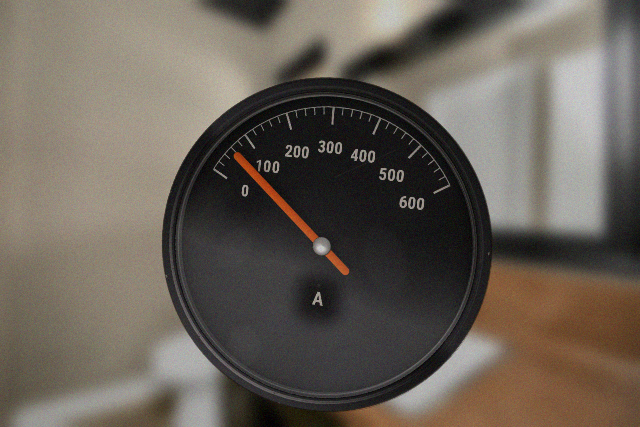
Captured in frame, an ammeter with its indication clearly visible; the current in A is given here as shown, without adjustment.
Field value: 60 A
